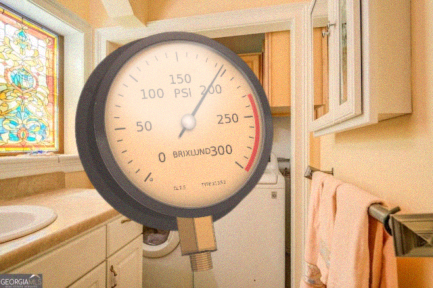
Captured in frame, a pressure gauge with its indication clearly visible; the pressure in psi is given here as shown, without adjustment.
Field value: 195 psi
